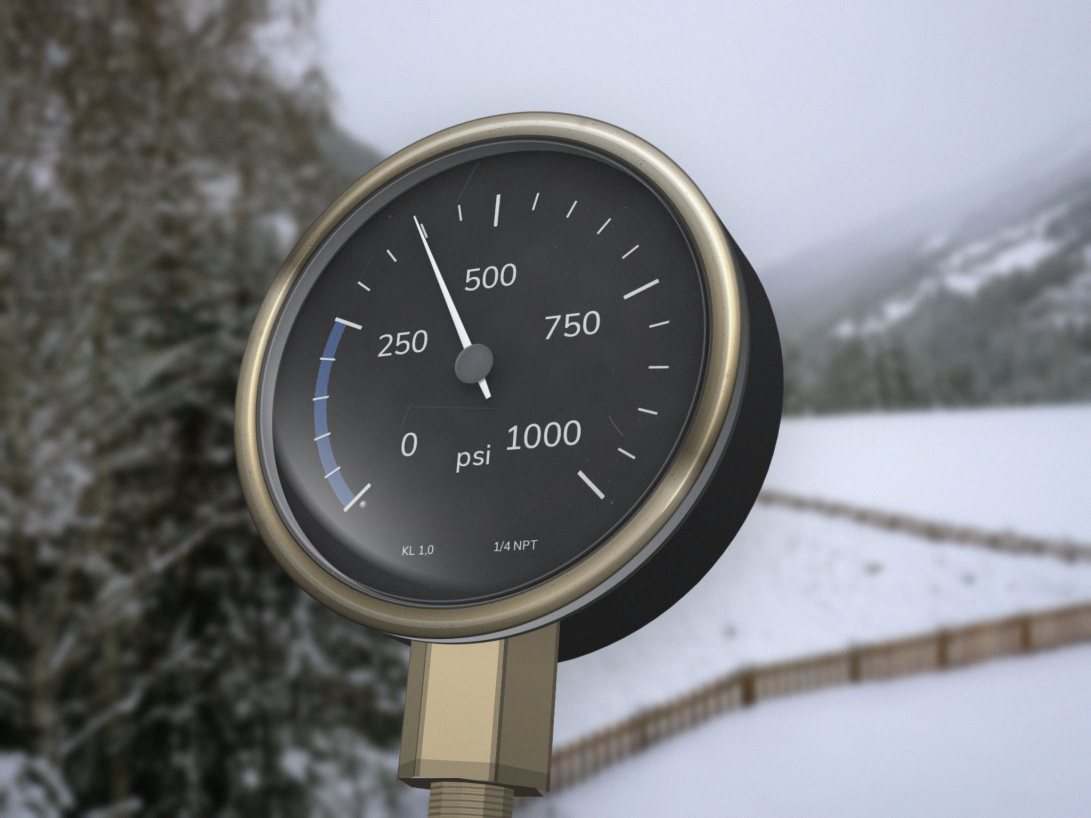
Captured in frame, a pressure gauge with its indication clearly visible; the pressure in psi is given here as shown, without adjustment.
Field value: 400 psi
